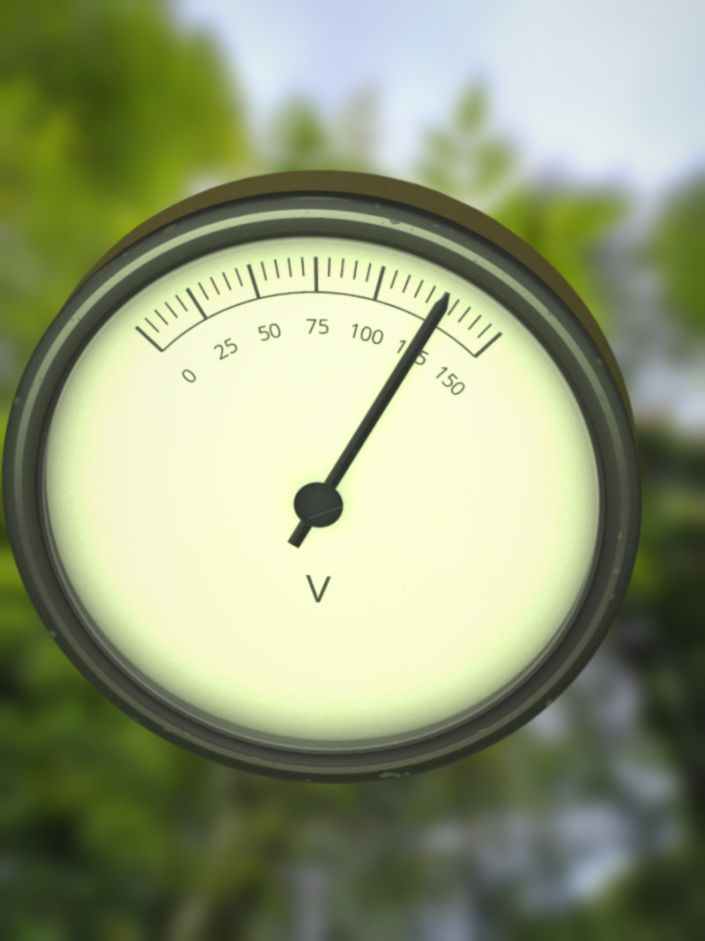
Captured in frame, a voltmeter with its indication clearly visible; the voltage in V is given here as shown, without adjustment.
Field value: 125 V
